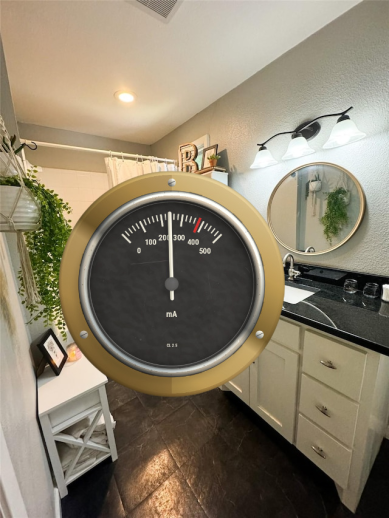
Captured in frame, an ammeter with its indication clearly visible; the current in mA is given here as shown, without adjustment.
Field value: 240 mA
